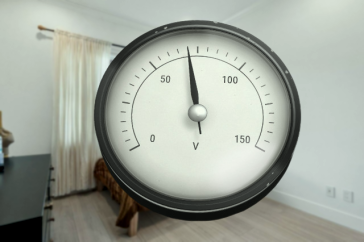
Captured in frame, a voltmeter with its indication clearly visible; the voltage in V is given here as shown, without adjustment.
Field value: 70 V
